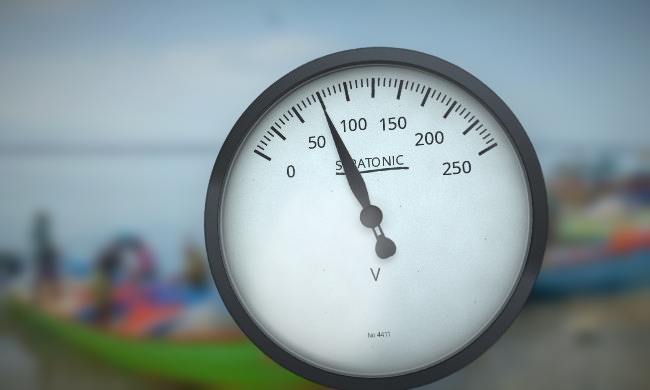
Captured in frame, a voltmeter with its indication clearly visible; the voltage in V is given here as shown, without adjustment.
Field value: 75 V
